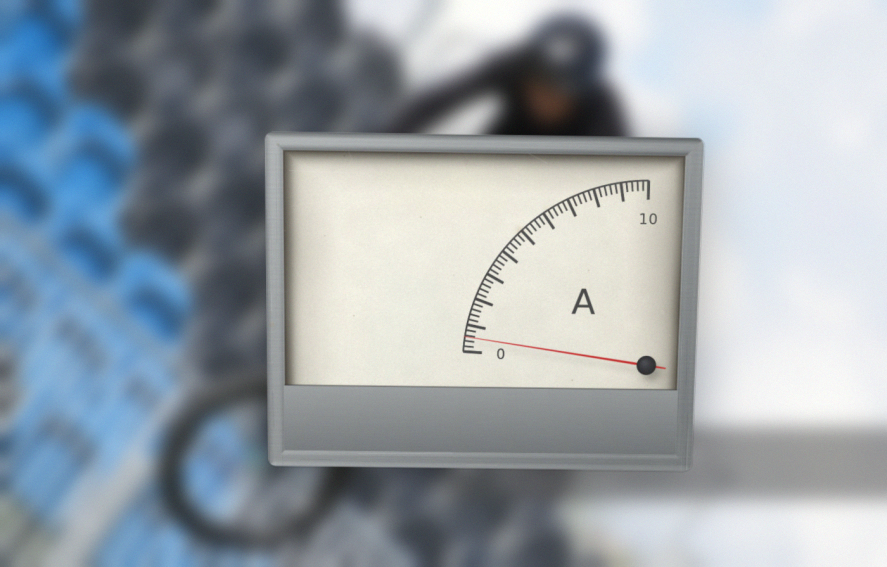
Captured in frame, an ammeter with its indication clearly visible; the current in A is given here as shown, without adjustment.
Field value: 0.6 A
